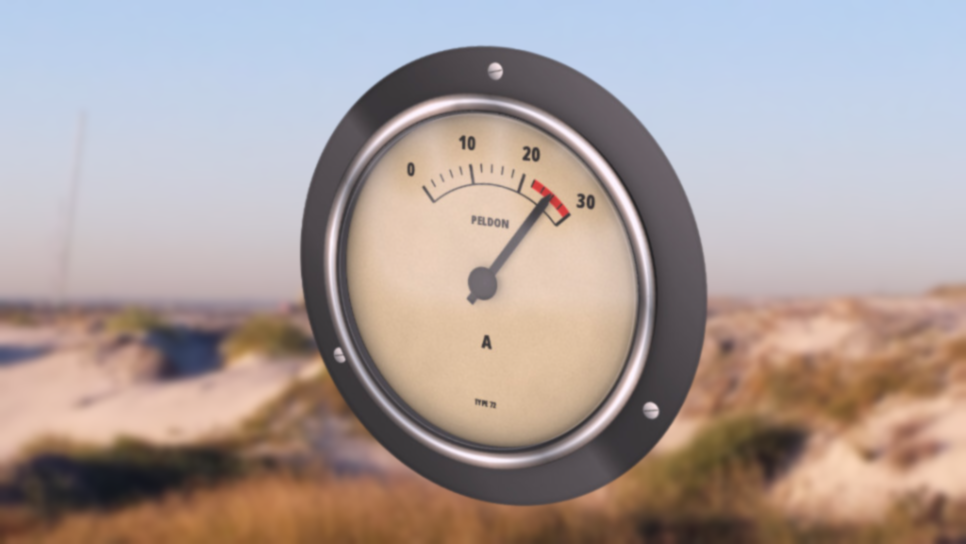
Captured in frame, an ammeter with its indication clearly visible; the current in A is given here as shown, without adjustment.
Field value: 26 A
